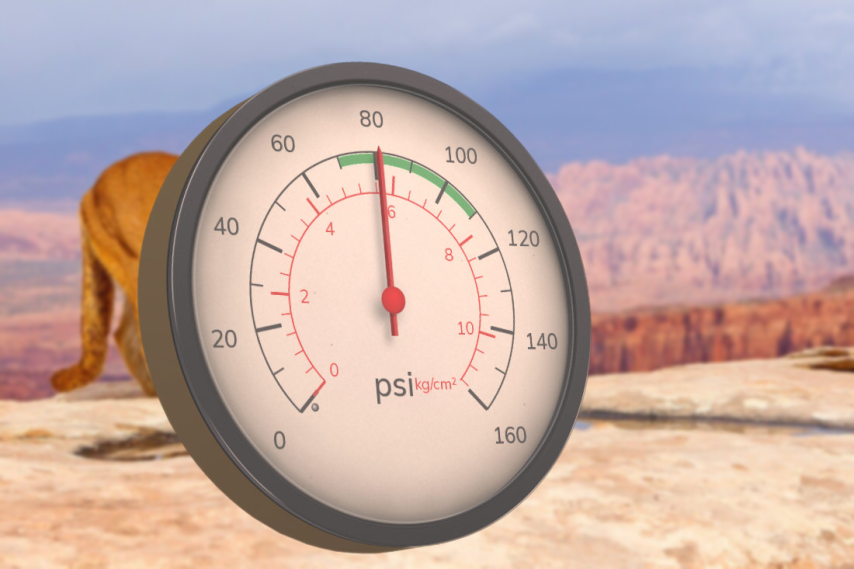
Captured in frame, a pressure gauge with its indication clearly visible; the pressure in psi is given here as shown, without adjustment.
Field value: 80 psi
